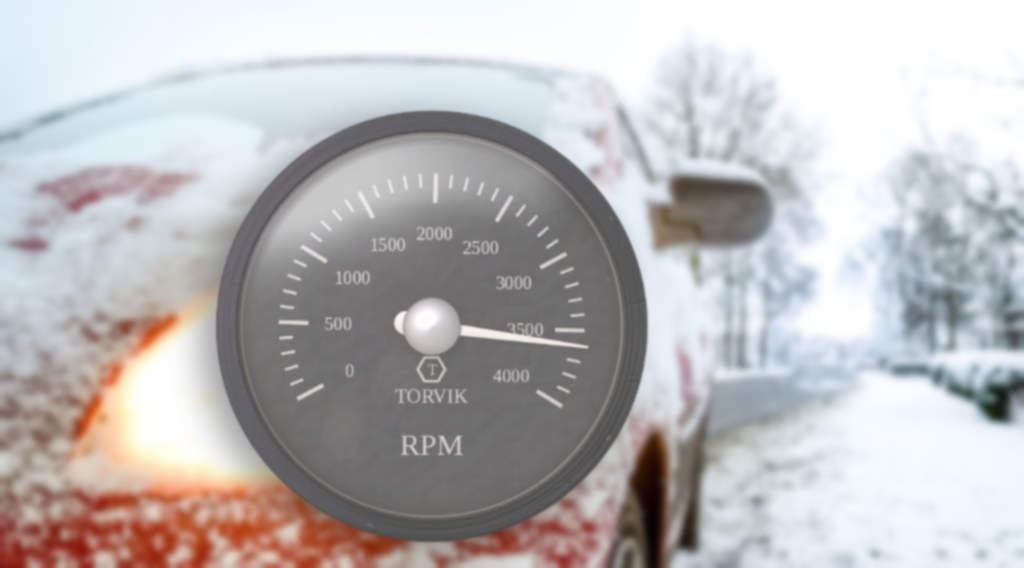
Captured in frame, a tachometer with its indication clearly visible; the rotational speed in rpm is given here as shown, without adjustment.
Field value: 3600 rpm
